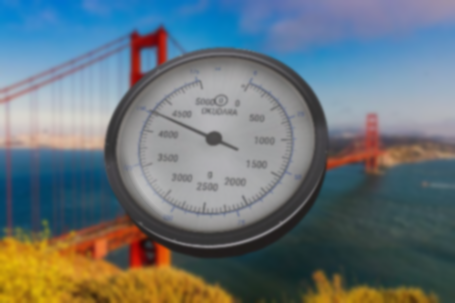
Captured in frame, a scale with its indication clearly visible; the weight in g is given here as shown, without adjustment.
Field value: 4250 g
